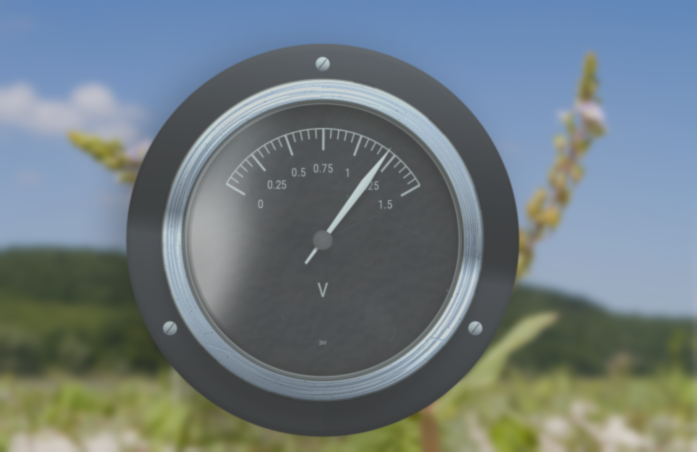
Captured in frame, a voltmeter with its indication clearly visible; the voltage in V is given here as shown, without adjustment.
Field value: 1.2 V
